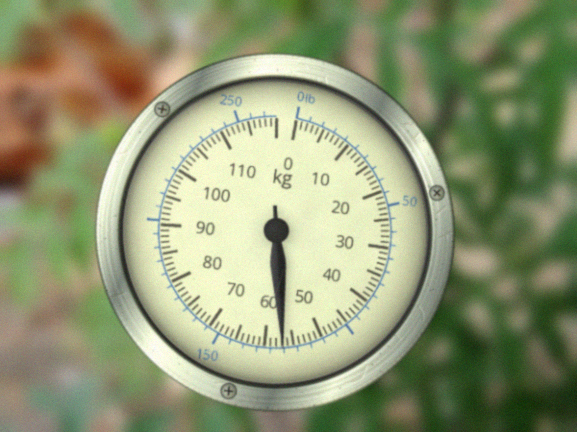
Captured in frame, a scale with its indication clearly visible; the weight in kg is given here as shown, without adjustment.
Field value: 57 kg
